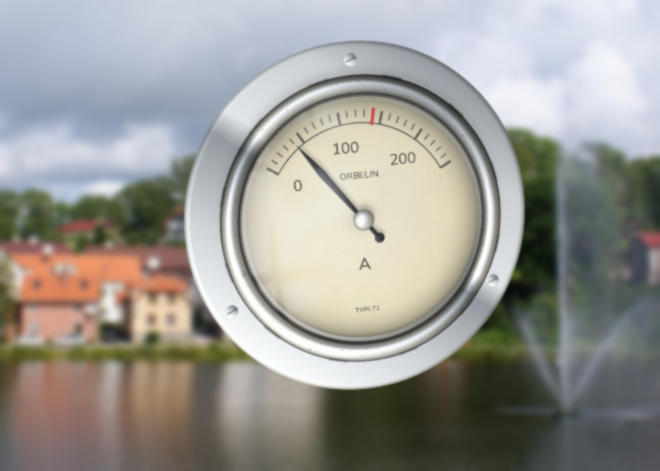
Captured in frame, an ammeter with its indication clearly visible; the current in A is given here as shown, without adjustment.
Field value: 40 A
